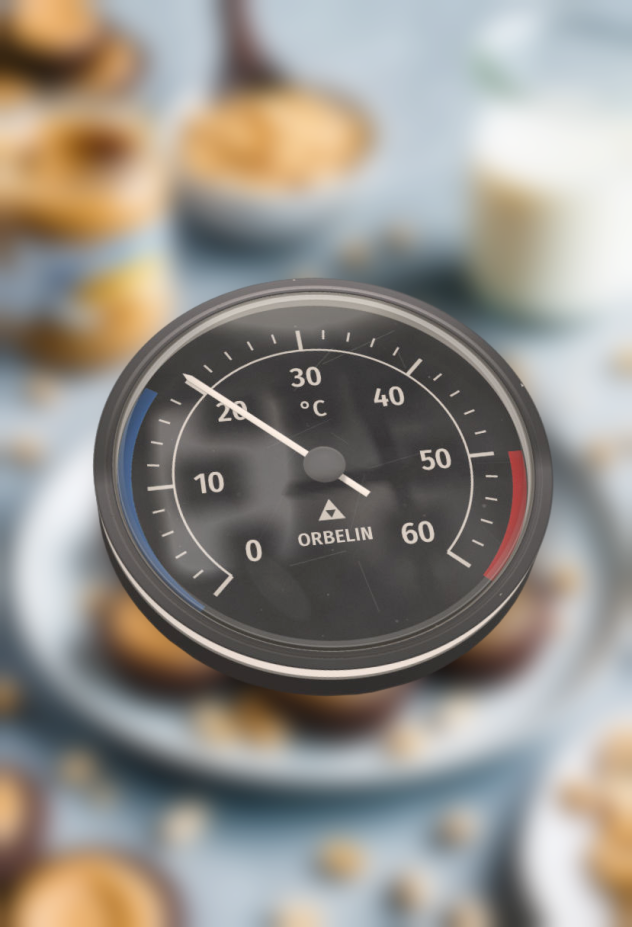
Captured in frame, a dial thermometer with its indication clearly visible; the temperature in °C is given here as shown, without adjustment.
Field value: 20 °C
